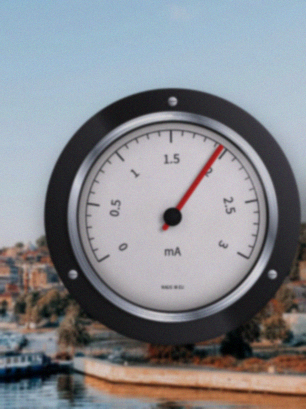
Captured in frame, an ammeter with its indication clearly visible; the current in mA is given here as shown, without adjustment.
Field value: 1.95 mA
